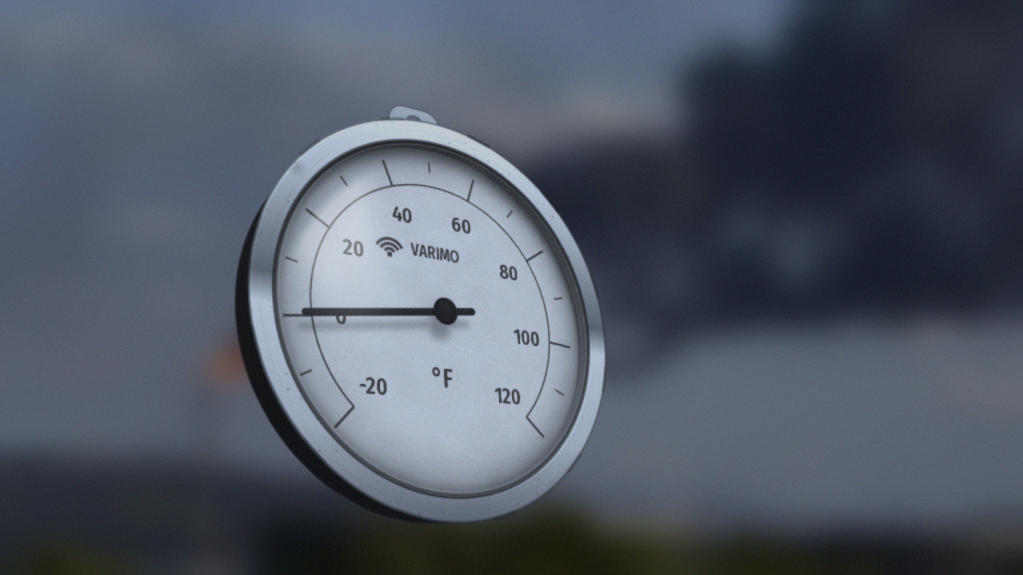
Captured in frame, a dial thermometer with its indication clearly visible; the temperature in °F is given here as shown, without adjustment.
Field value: 0 °F
